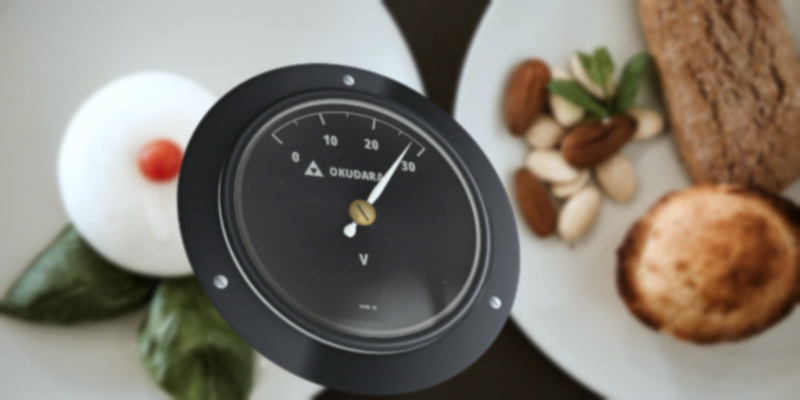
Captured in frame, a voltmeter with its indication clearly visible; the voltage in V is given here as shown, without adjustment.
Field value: 27.5 V
